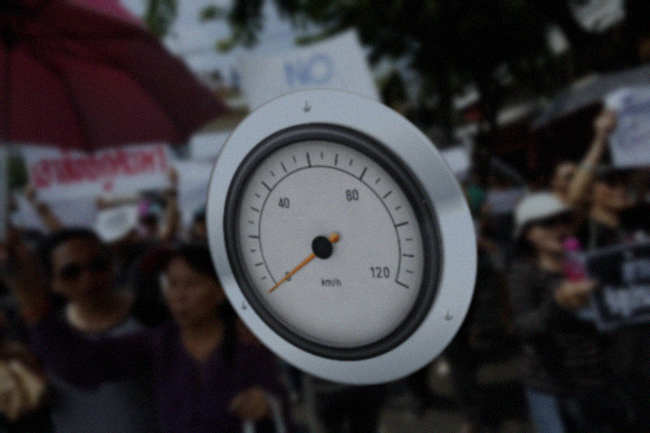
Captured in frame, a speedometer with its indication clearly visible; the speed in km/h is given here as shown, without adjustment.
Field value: 0 km/h
